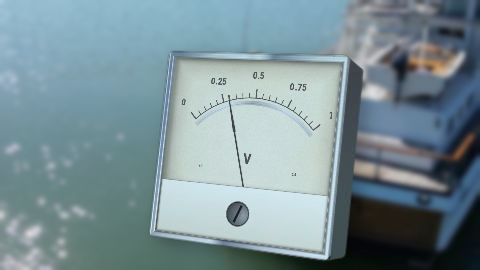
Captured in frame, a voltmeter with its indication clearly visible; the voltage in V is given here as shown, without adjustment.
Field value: 0.3 V
